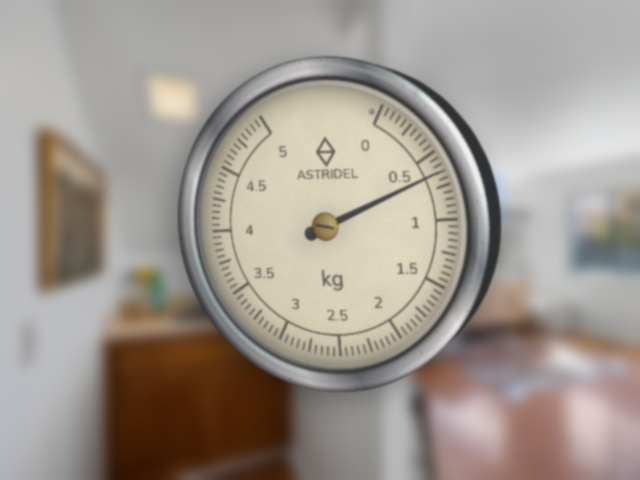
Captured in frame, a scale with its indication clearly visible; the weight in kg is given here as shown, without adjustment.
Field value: 0.65 kg
